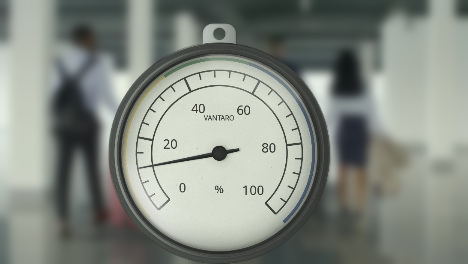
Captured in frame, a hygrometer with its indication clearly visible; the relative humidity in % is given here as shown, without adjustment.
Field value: 12 %
